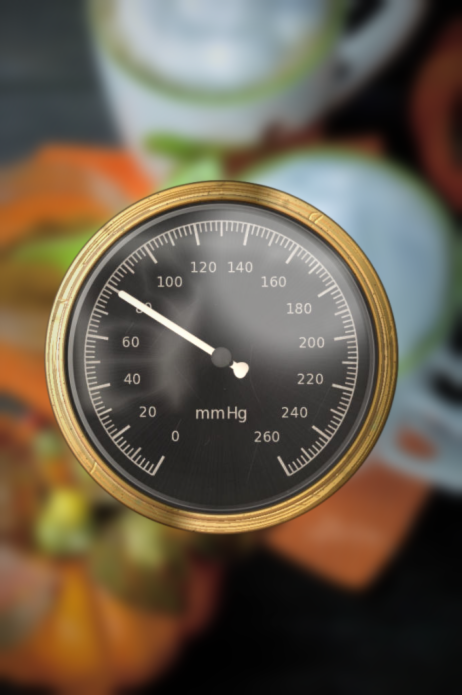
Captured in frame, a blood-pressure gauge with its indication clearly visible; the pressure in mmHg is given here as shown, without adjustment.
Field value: 80 mmHg
